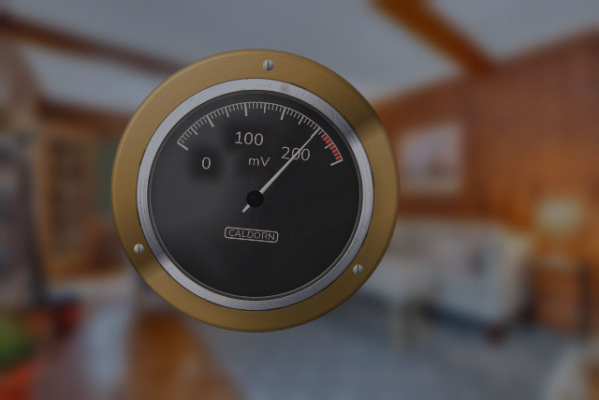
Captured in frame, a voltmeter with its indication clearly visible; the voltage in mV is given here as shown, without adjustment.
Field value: 200 mV
